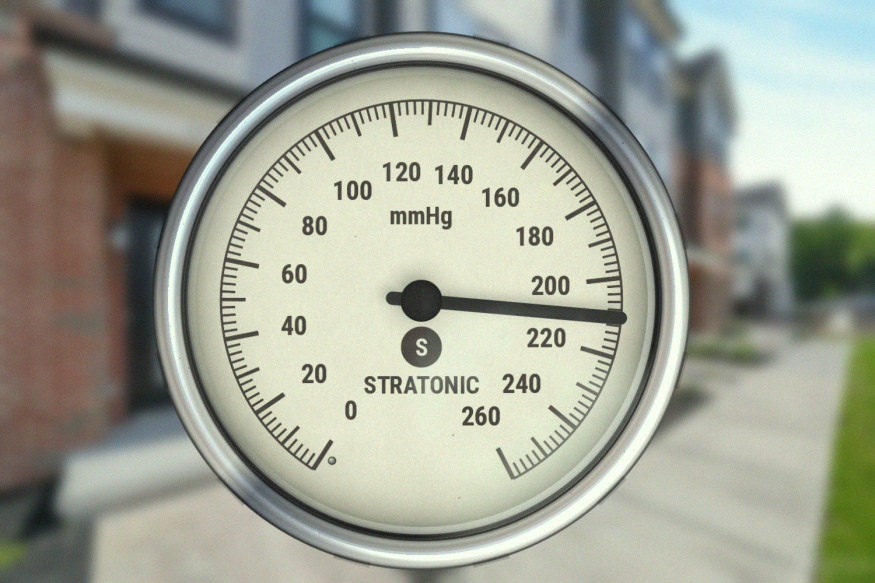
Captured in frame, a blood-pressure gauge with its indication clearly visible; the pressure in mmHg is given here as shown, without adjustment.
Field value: 210 mmHg
